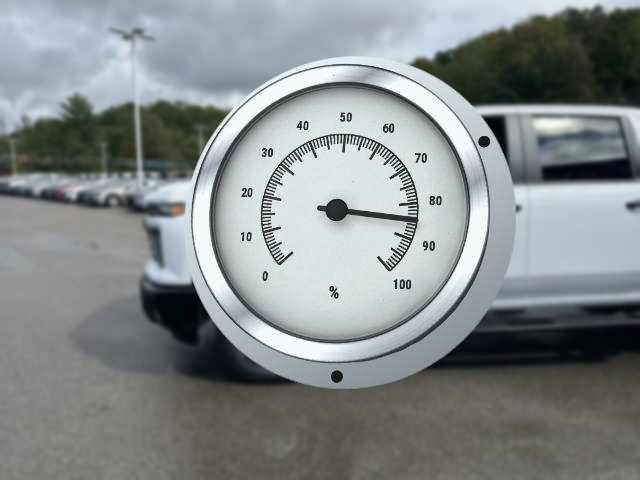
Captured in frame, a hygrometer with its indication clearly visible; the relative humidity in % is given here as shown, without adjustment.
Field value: 85 %
